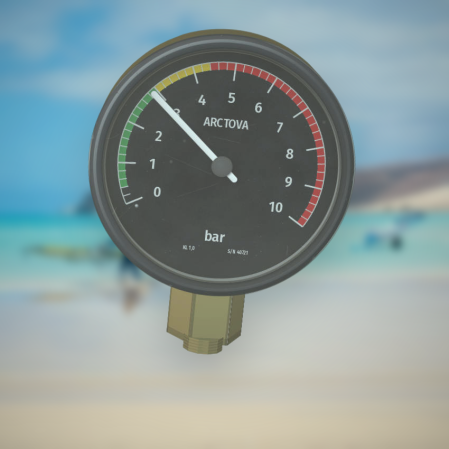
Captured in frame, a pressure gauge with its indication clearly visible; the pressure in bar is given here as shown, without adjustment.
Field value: 2.9 bar
